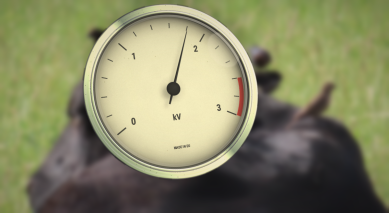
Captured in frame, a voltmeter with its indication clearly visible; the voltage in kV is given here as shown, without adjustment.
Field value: 1.8 kV
